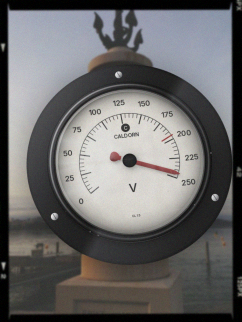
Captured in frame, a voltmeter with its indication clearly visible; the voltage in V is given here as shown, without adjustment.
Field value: 245 V
